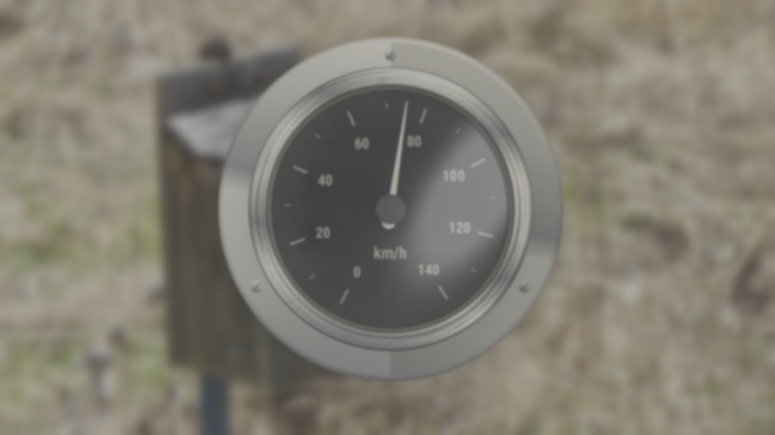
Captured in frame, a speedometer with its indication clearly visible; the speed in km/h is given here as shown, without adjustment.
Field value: 75 km/h
